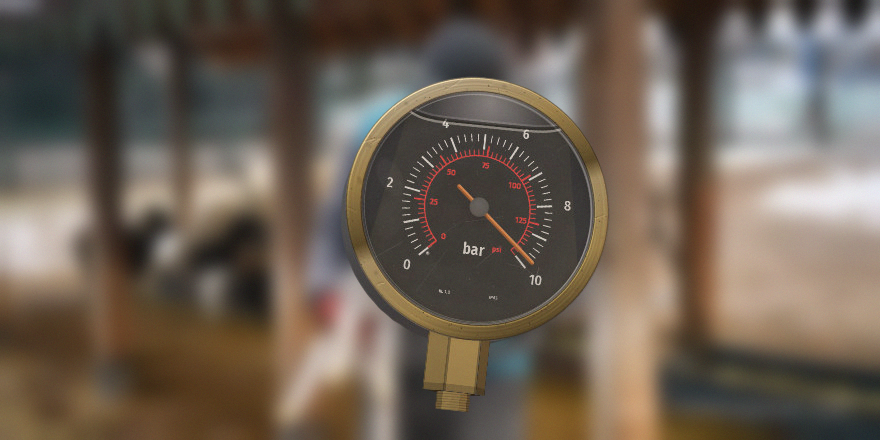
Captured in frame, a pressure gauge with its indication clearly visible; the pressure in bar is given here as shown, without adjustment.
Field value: 9.8 bar
